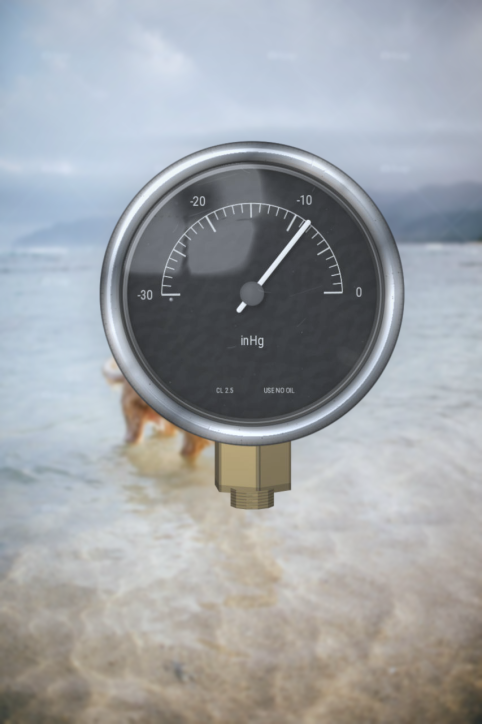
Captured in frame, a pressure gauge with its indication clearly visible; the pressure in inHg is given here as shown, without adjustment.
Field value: -8.5 inHg
